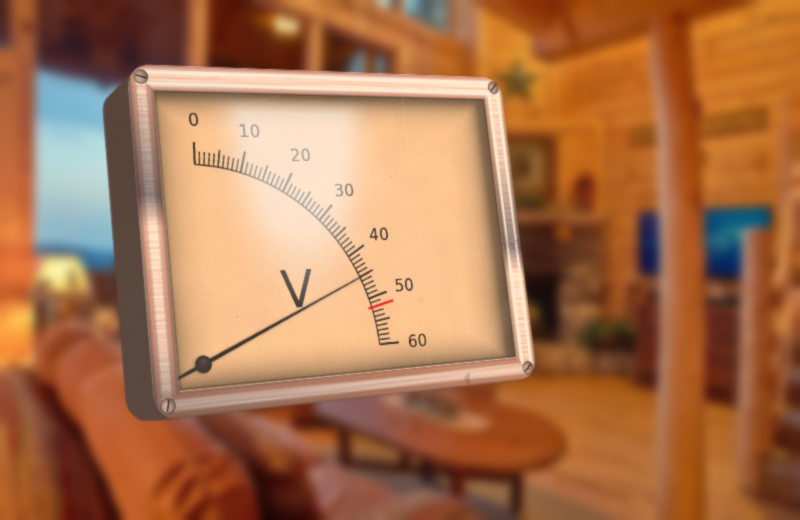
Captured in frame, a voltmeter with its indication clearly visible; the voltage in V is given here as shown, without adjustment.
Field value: 45 V
